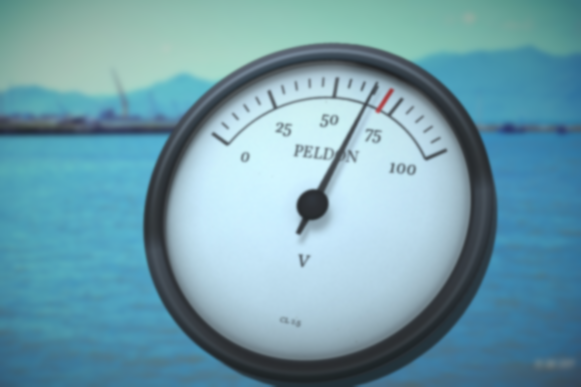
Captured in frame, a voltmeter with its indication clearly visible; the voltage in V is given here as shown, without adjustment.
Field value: 65 V
